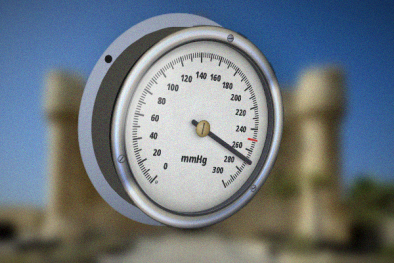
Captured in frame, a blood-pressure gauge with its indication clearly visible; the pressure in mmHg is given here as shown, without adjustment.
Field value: 270 mmHg
